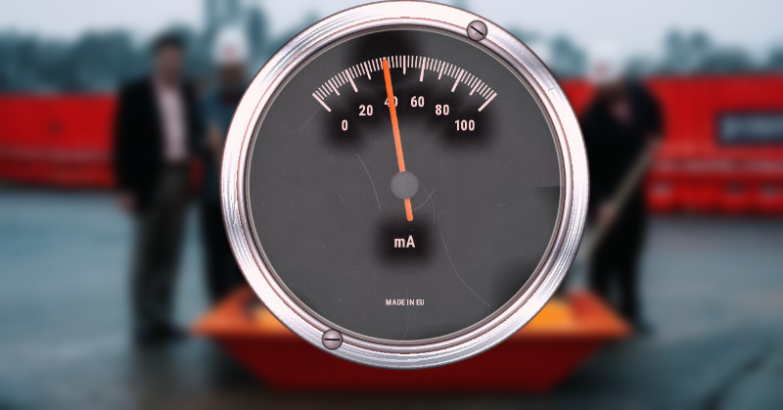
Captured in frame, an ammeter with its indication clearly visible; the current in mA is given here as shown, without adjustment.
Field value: 40 mA
